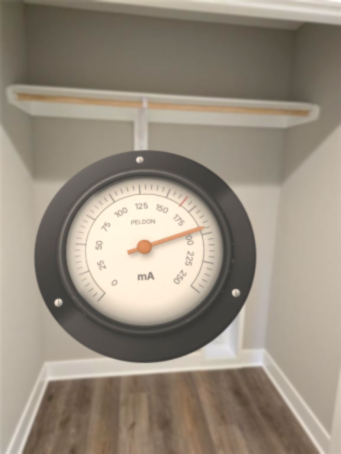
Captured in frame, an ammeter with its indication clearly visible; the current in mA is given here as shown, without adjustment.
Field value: 195 mA
